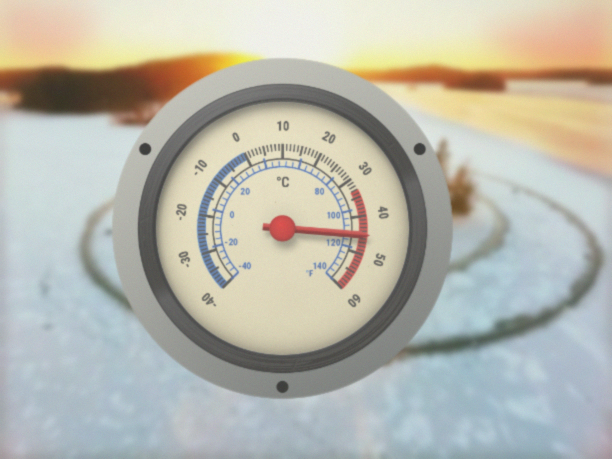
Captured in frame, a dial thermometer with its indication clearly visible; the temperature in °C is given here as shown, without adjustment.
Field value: 45 °C
